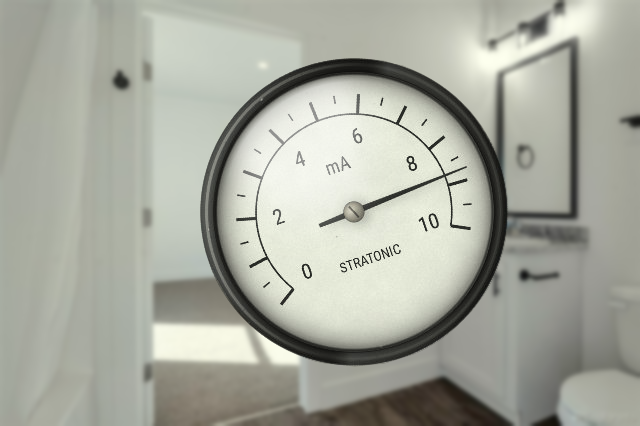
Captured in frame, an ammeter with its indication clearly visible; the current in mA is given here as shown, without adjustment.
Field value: 8.75 mA
